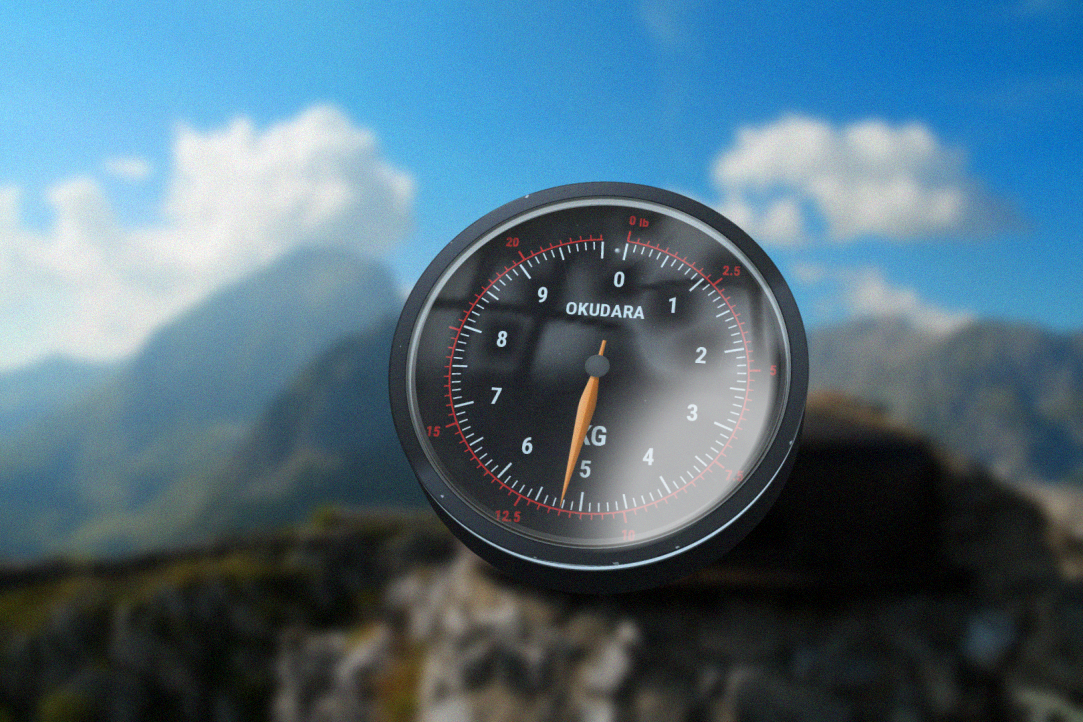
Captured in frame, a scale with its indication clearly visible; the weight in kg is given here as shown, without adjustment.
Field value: 5.2 kg
